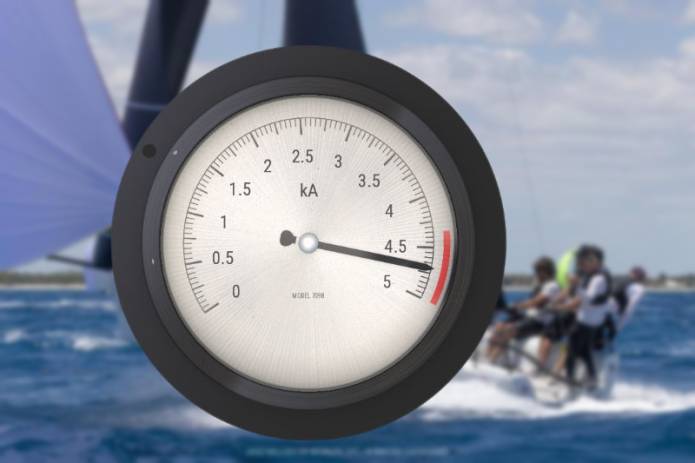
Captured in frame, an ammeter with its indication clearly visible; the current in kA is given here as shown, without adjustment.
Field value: 4.7 kA
